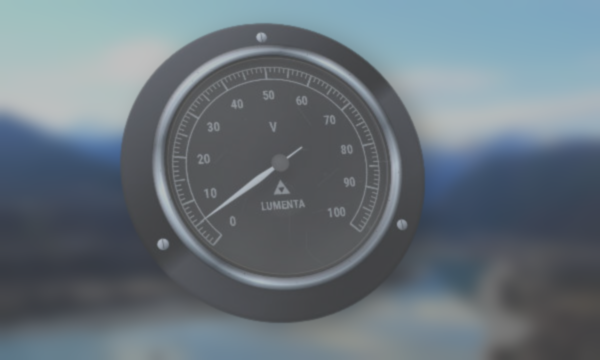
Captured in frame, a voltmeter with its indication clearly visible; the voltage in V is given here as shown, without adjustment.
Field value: 5 V
